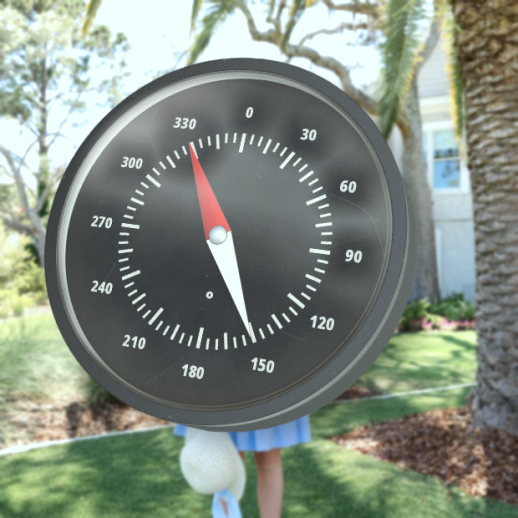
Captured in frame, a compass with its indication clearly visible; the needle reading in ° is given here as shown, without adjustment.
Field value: 330 °
